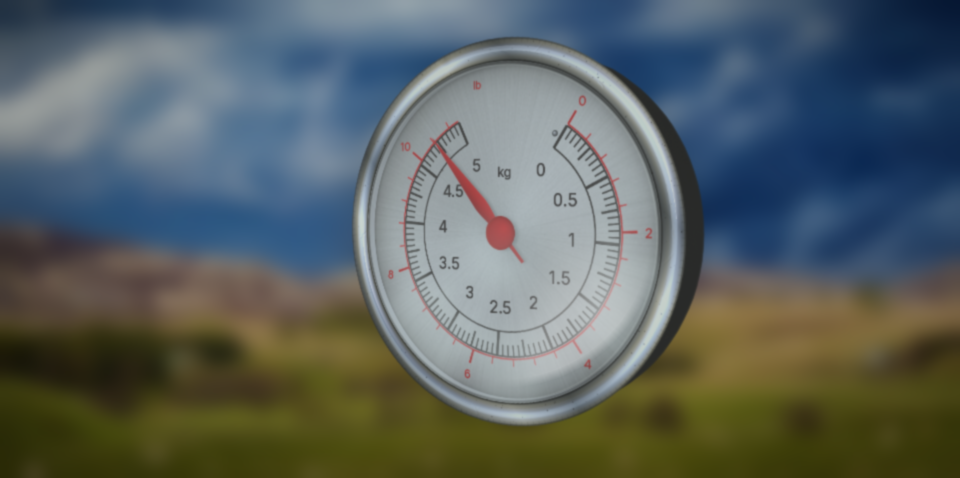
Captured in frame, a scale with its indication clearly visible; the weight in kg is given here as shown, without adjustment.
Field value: 4.75 kg
